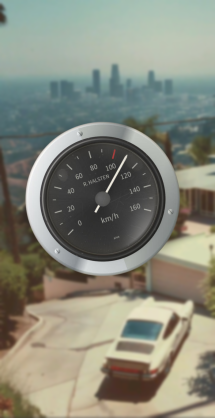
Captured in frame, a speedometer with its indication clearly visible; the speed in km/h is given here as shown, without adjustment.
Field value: 110 km/h
